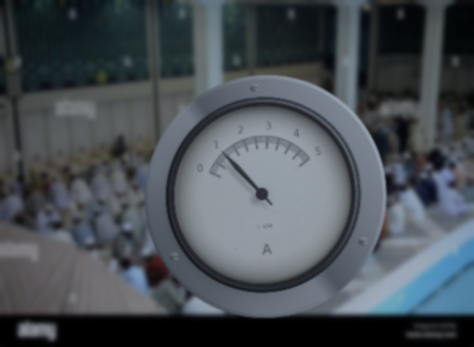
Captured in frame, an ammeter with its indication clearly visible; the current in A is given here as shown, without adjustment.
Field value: 1 A
